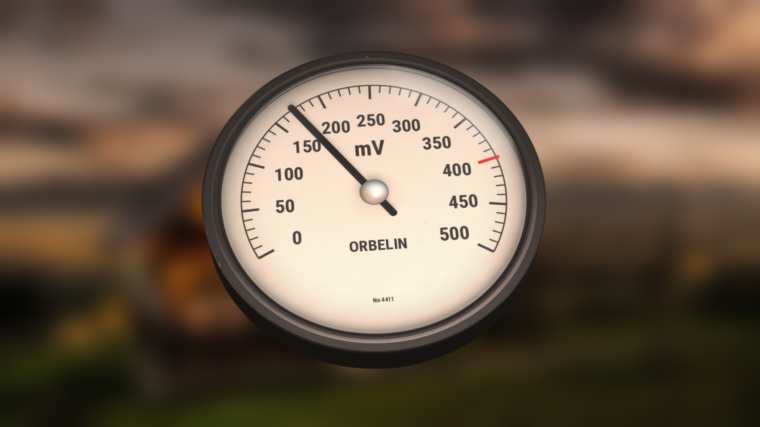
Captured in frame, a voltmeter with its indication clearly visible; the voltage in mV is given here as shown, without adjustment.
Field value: 170 mV
